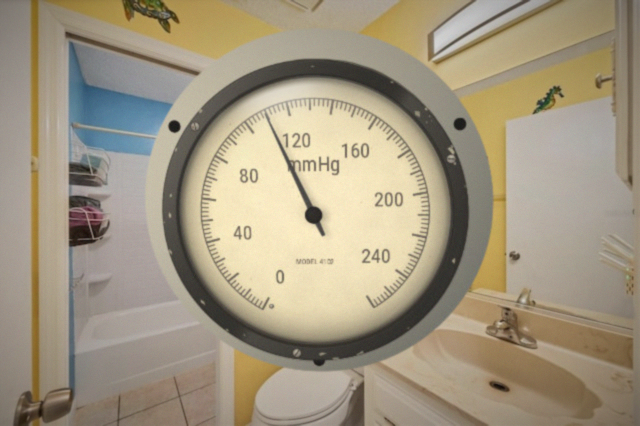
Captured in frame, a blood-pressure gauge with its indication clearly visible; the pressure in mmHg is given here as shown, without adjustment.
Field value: 110 mmHg
